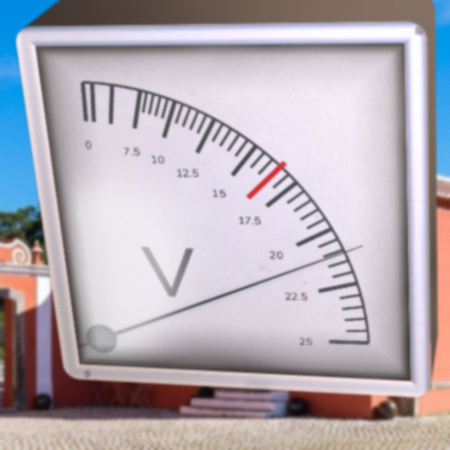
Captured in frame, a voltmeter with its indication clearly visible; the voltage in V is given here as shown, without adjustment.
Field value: 21 V
